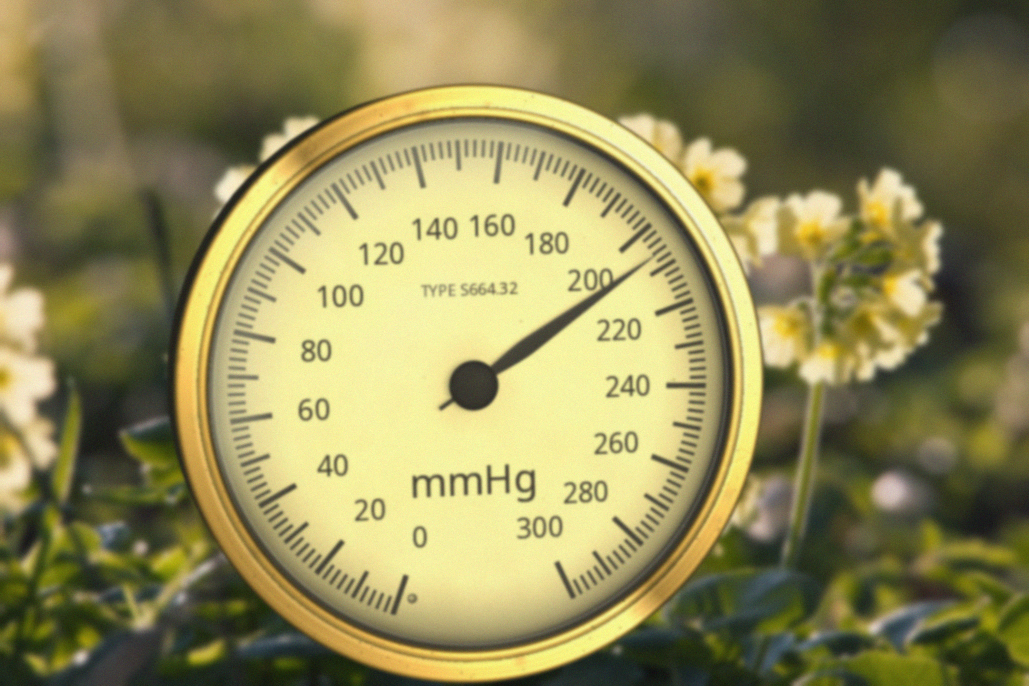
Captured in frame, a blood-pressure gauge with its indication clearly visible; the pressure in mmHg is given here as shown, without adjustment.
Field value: 206 mmHg
